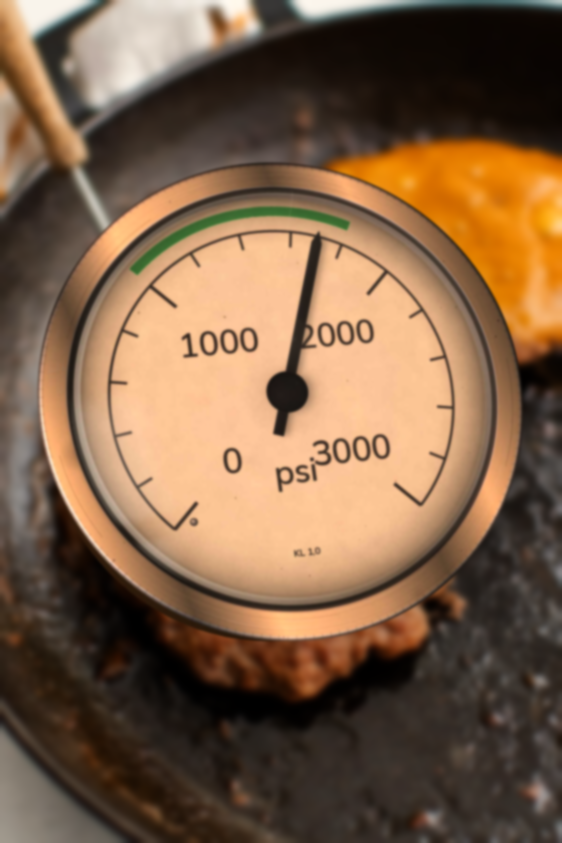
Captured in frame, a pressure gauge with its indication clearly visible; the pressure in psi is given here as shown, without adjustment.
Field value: 1700 psi
